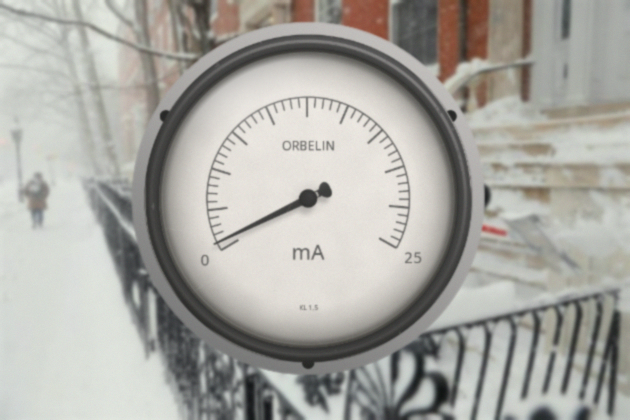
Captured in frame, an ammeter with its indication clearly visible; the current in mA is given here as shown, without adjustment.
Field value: 0.5 mA
